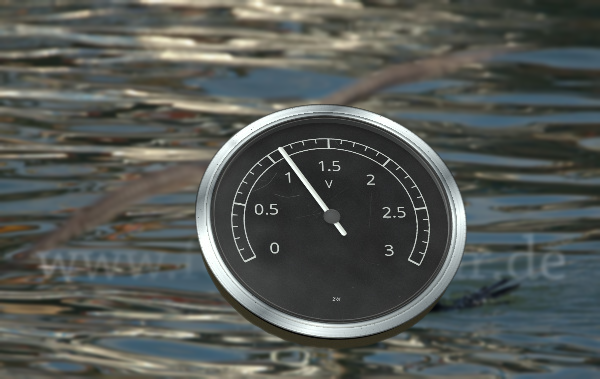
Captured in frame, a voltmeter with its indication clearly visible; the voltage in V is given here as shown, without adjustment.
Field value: 1.1 V
